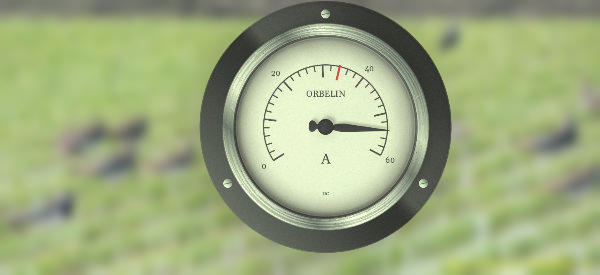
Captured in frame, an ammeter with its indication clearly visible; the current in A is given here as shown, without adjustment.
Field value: 54 A
